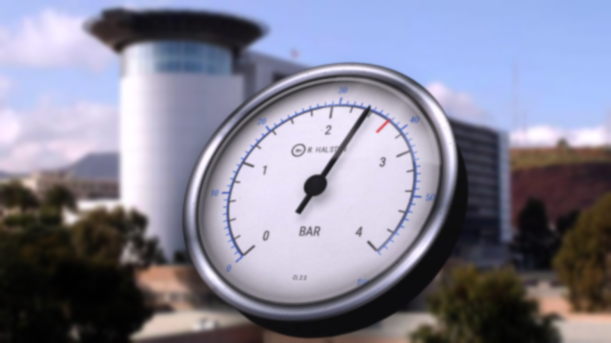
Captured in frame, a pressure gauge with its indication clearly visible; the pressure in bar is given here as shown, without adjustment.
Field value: 2.4 bar
